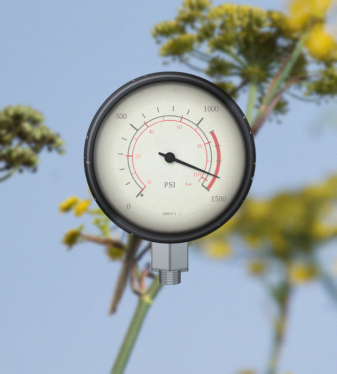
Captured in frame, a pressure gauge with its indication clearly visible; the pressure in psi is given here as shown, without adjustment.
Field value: 1400 psi
